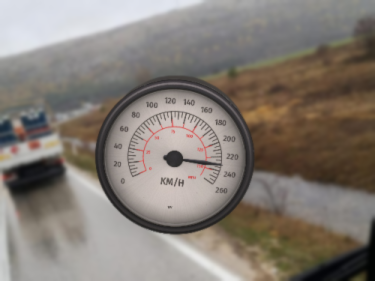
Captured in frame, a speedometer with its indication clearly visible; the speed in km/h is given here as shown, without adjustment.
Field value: 230 km/h
